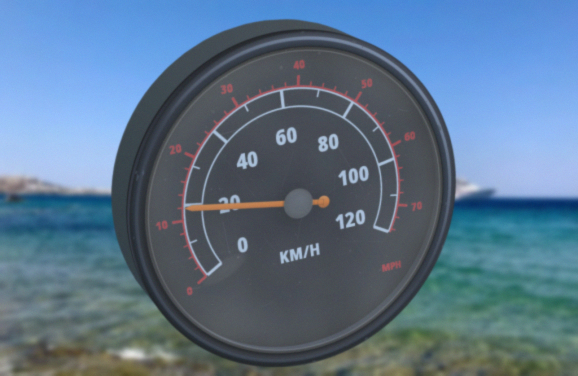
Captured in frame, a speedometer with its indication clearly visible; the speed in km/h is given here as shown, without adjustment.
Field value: 20 km/h
